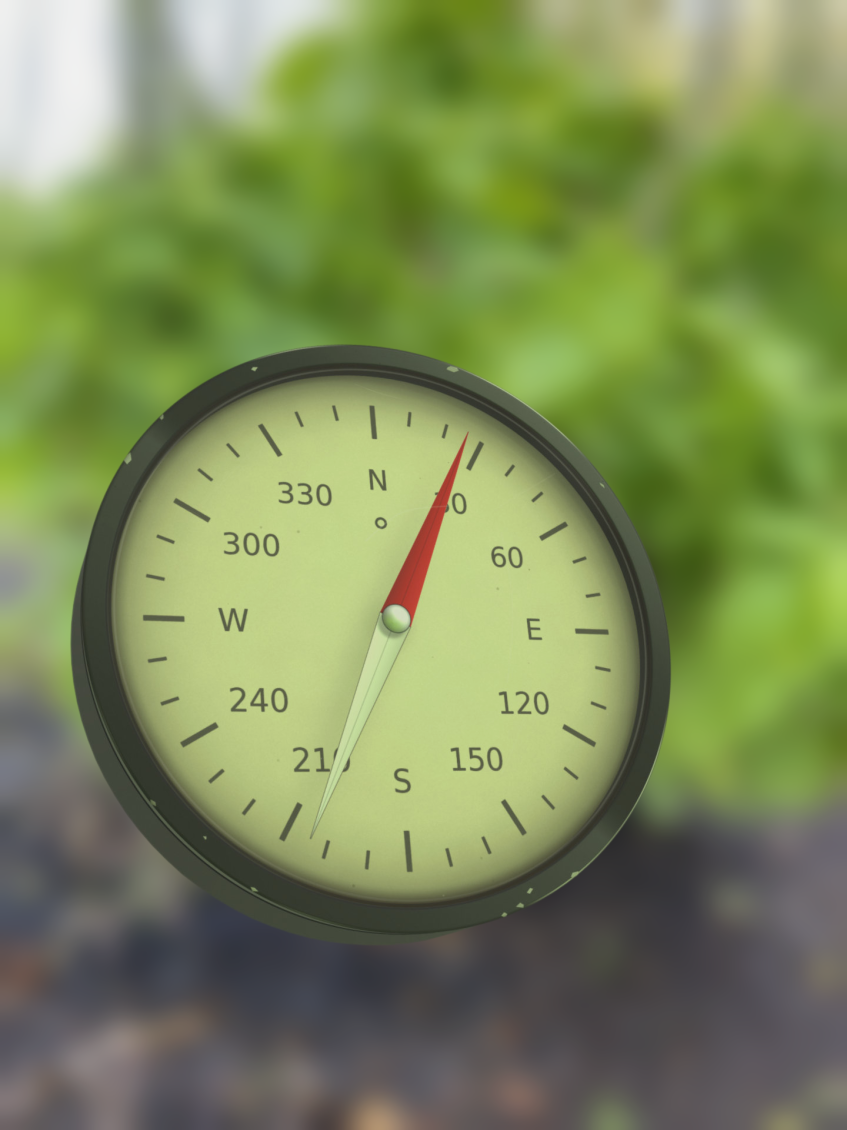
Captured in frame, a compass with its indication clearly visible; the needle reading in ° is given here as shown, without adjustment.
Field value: 25 °
